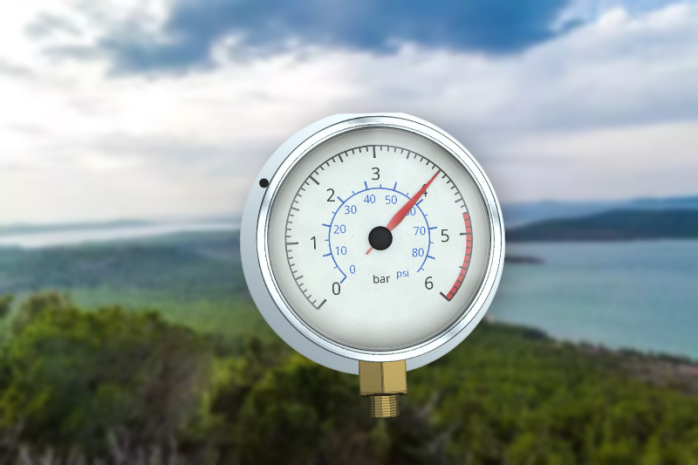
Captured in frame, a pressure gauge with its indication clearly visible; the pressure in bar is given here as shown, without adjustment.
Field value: 4 bar
